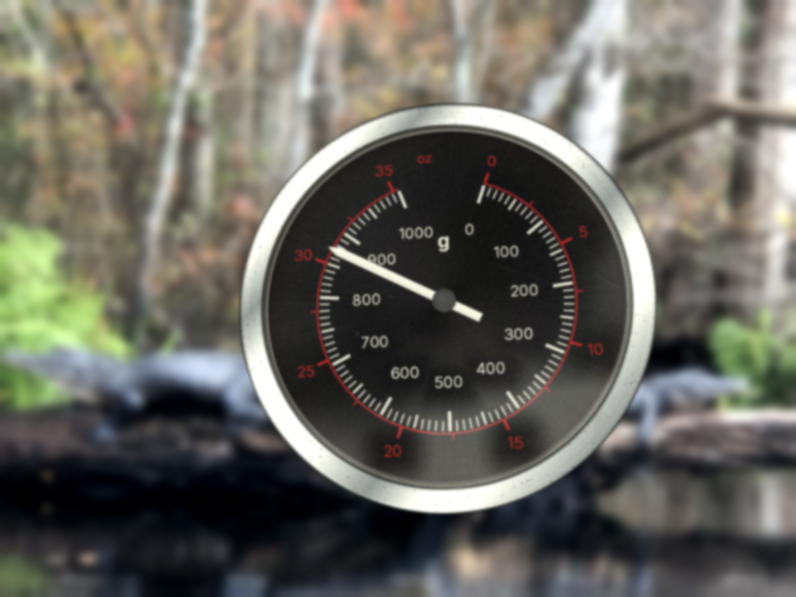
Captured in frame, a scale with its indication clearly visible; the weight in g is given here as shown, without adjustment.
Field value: 870 g
